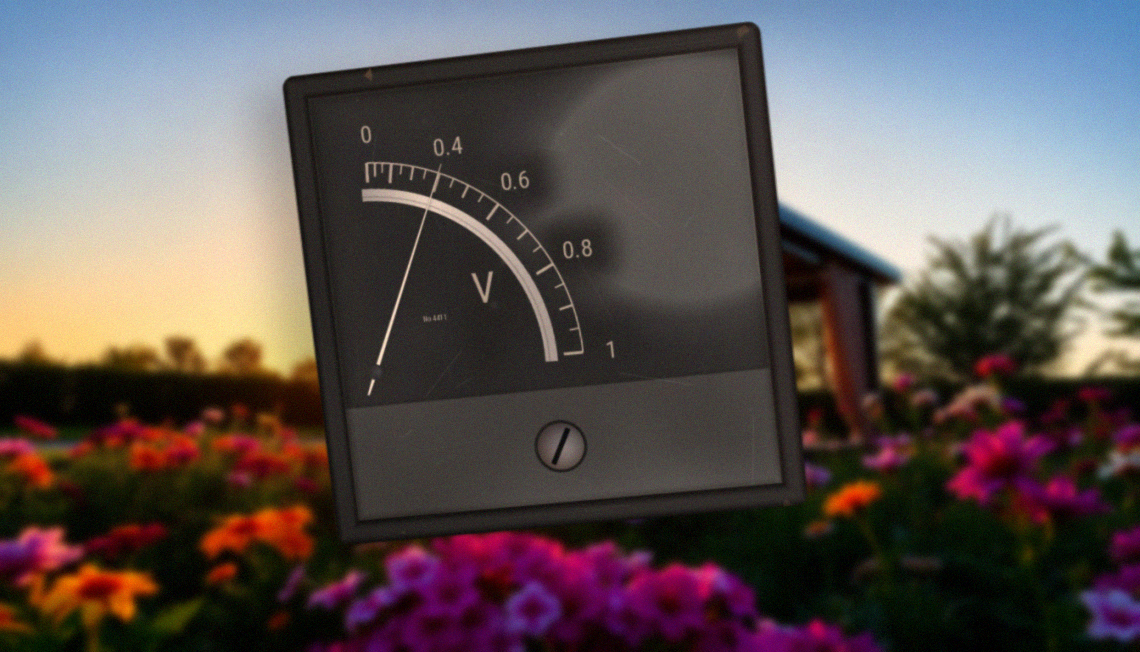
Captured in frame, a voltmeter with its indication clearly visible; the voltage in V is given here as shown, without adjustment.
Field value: 0.4 V
